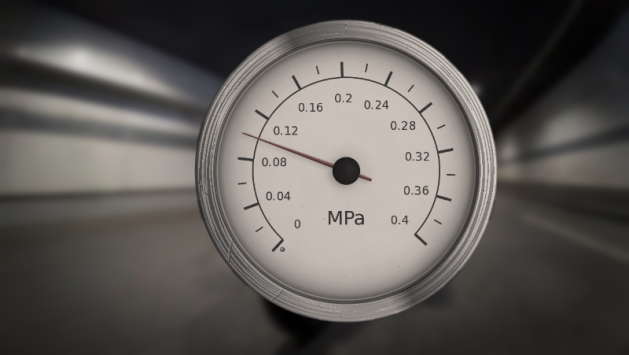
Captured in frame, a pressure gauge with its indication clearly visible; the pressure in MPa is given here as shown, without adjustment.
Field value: 0.1 MPa
